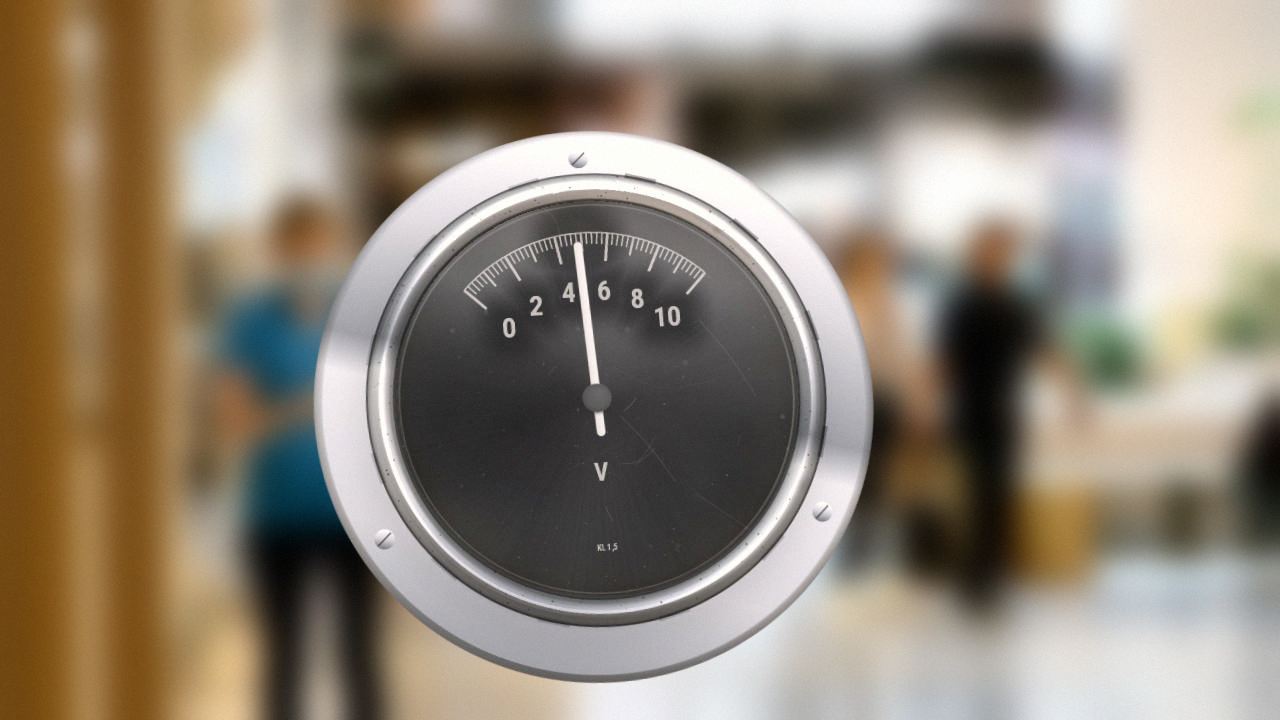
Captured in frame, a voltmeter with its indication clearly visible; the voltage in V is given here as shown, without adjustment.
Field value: 4.8 V
